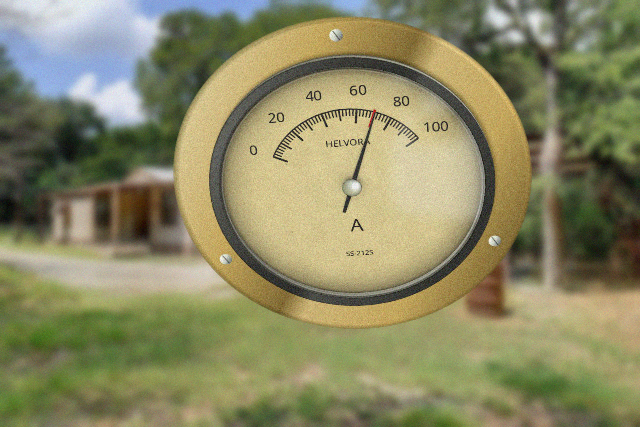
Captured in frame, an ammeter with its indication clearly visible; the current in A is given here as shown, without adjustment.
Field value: 70 A
